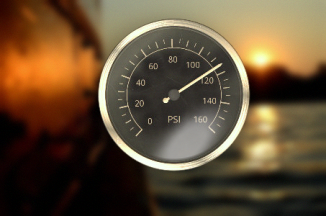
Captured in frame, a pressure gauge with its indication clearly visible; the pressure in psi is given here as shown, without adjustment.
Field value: 115 psi
